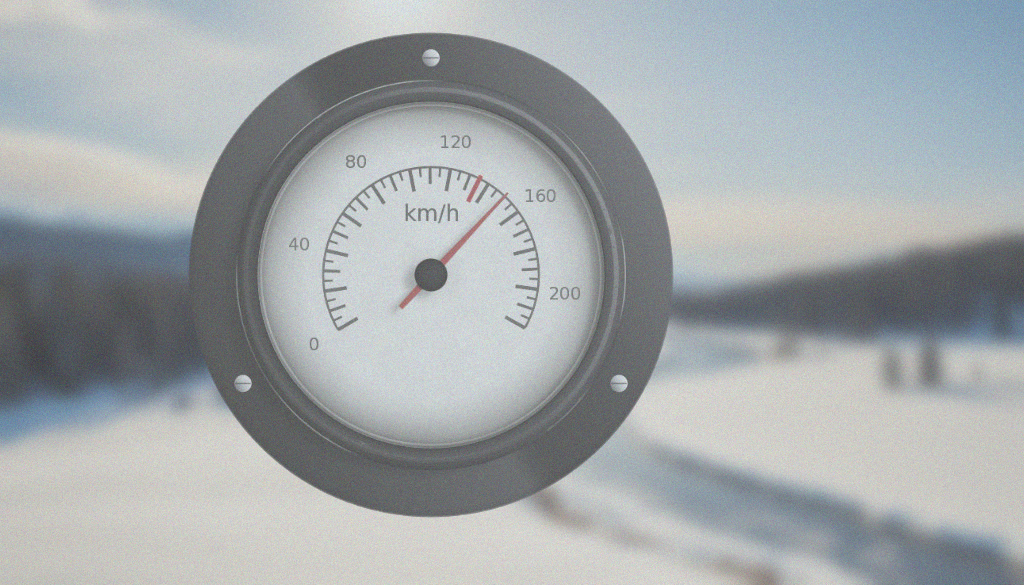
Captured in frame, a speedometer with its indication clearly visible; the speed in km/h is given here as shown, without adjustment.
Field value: 150 km/h
